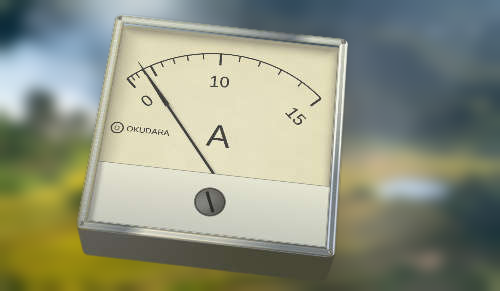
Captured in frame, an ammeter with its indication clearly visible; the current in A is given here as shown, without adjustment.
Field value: 4 A
